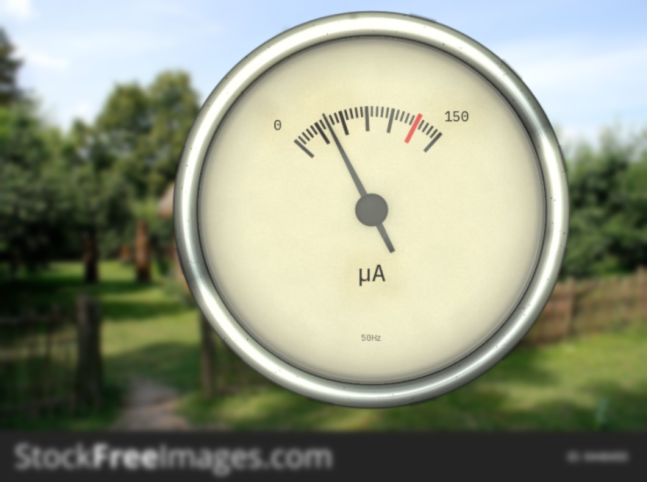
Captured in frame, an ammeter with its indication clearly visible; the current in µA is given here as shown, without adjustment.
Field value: 35 µA
